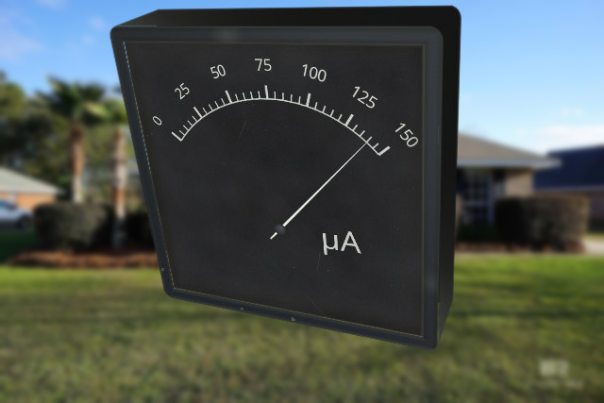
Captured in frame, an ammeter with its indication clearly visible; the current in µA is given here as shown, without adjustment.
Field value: 140 µA
